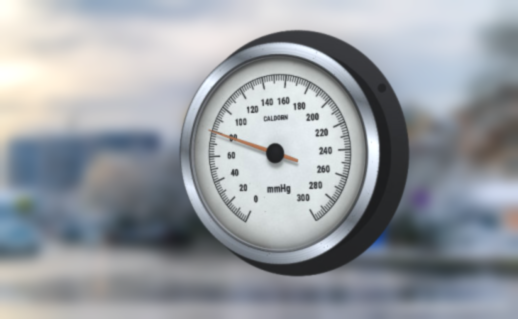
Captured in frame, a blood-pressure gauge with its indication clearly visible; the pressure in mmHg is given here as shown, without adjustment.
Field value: 80 mmHg
